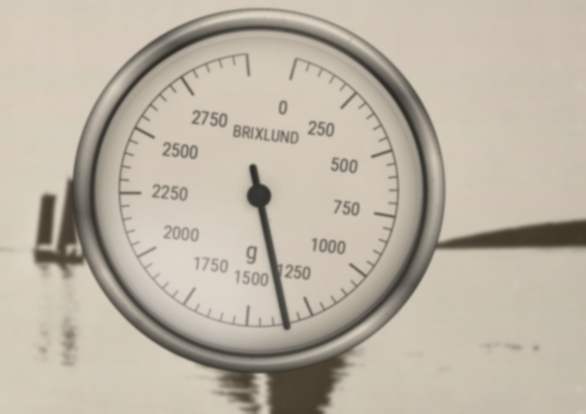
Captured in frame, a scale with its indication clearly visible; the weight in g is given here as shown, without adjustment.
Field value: 1350 g
